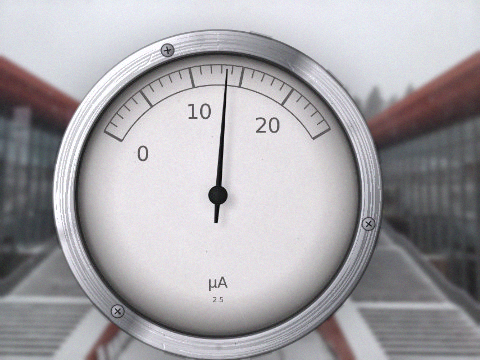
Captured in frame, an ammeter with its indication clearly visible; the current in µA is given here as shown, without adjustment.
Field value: 13.5 µA
